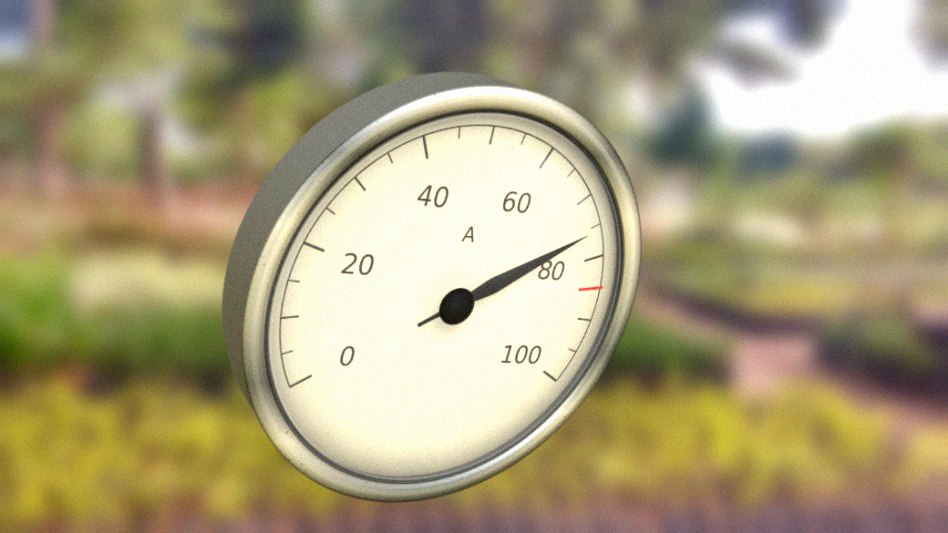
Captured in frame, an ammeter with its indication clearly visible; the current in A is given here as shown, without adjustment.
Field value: 75 A
